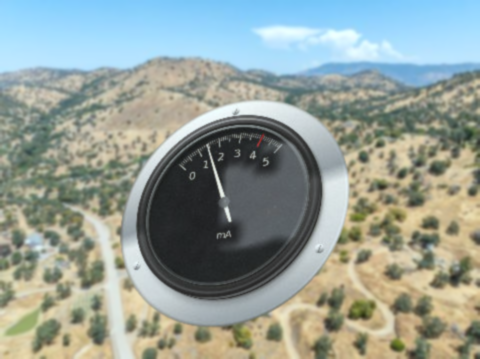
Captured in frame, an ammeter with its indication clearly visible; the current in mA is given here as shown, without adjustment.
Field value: 1.5 mA
